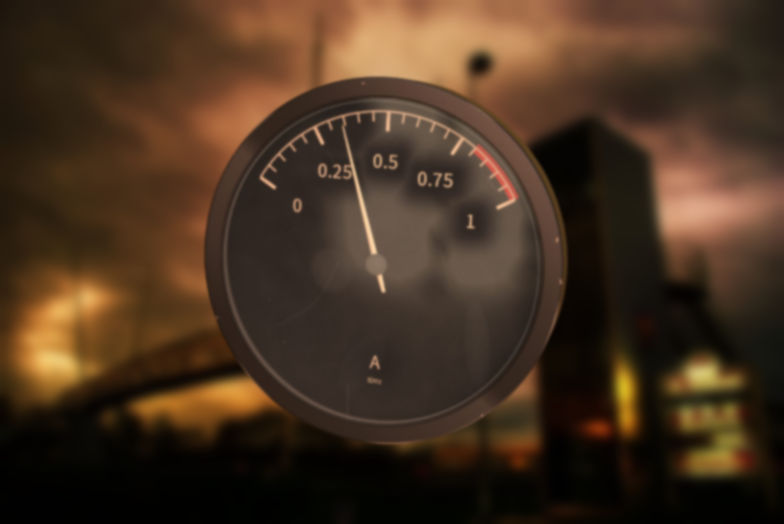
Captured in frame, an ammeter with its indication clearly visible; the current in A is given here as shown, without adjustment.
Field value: 0.35 A
